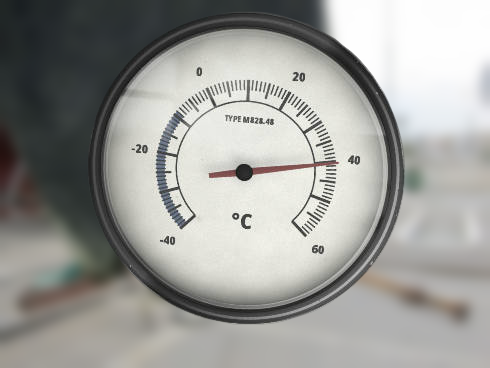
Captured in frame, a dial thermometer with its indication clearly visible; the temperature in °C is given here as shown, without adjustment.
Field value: 40 °C
